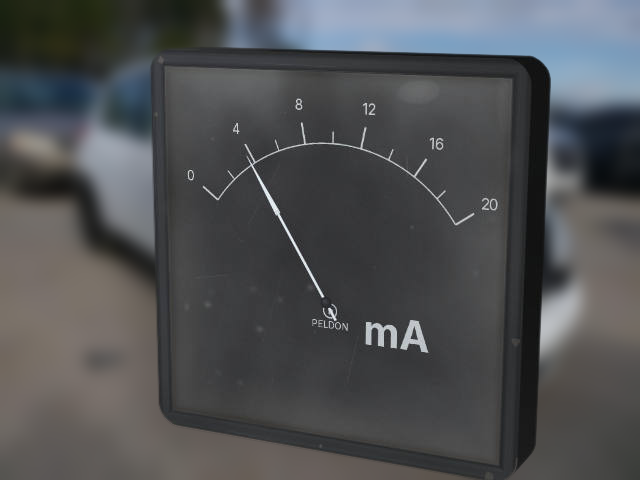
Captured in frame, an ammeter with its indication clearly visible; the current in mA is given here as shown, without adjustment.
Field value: 4 mA
